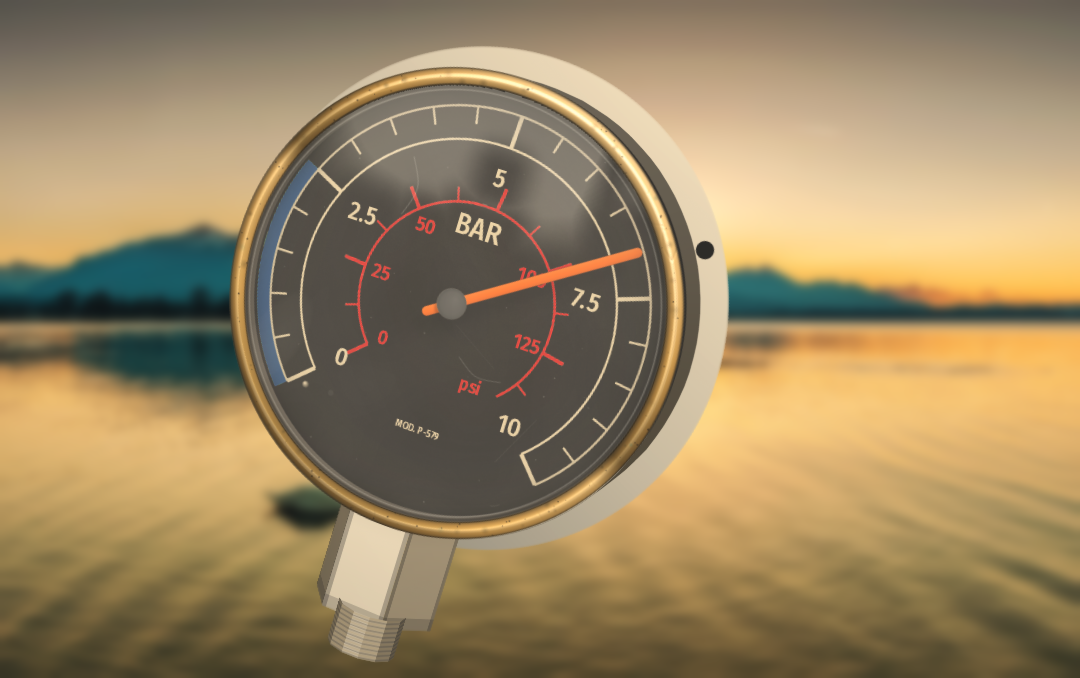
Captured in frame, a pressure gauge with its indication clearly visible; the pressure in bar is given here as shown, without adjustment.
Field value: 7 bar
